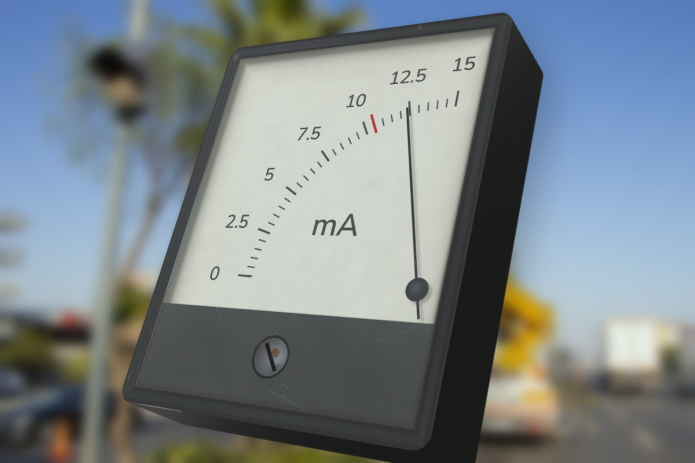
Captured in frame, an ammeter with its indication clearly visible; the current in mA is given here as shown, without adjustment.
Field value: 12.5 mA
